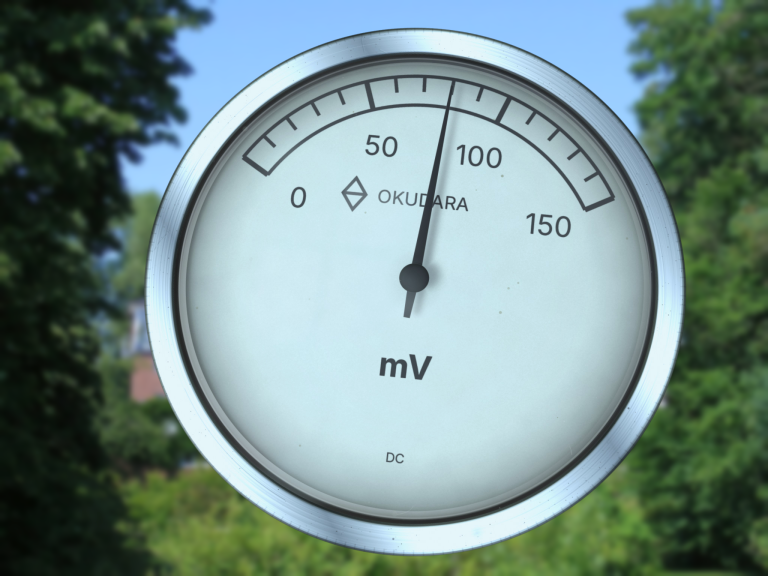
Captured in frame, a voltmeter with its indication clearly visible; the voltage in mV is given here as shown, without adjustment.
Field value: 80 mV
